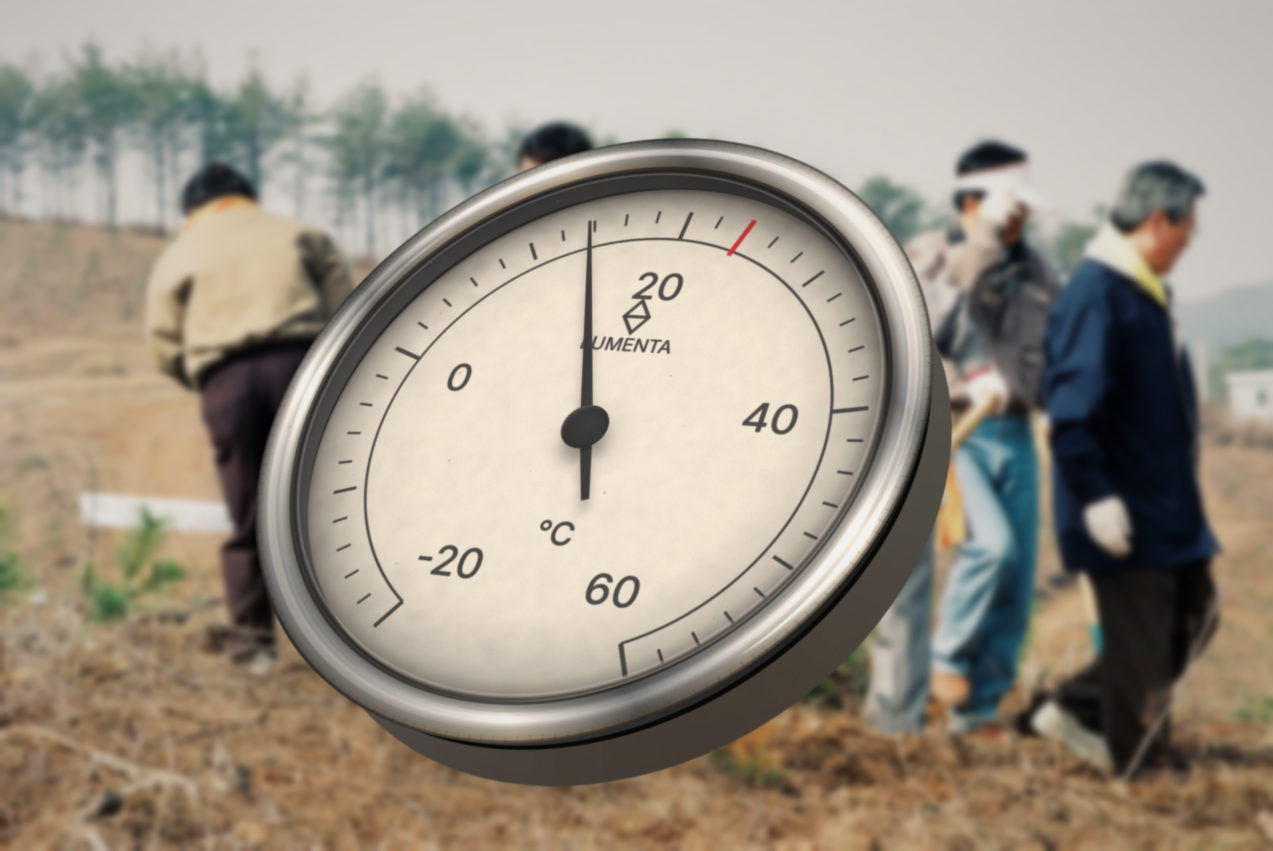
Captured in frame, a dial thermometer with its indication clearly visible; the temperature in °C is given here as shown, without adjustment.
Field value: 14 °C
